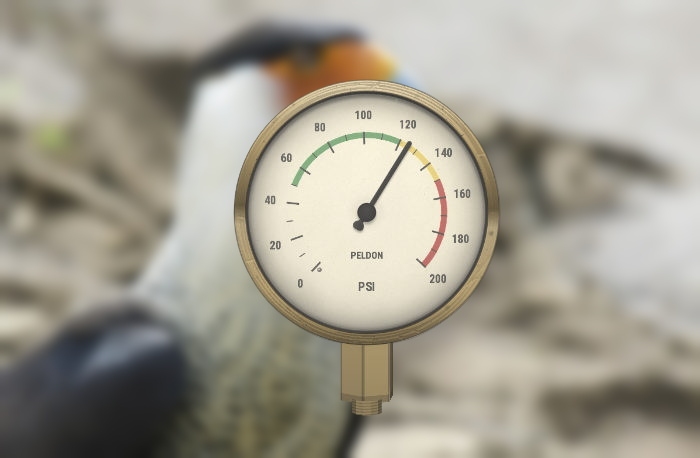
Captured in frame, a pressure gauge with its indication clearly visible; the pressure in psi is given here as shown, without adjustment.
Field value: 125 psi
